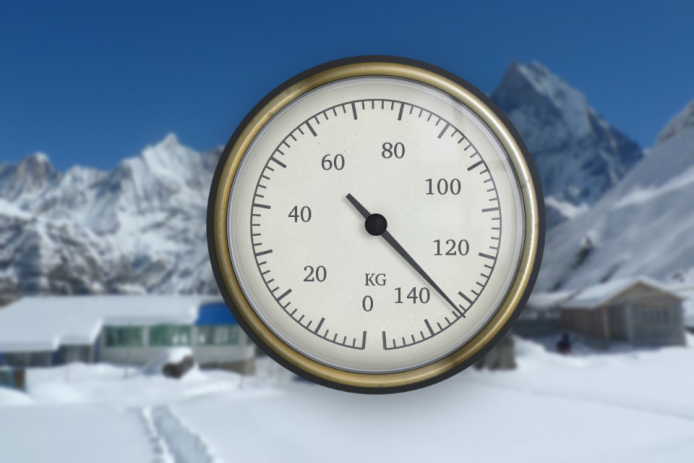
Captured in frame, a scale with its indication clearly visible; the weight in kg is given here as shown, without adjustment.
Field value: 133 kg
